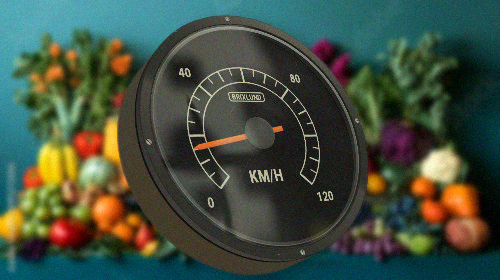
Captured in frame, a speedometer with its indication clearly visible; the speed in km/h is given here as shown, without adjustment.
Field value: 15 km/h
